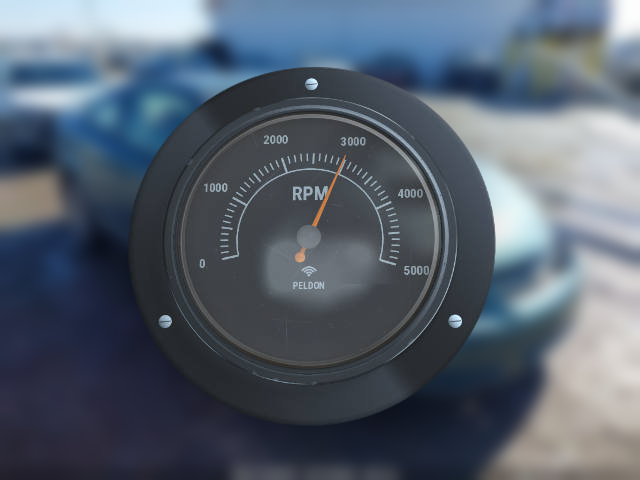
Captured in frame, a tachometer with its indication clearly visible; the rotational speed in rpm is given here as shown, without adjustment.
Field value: 3000 rpm
